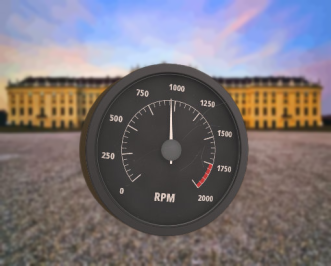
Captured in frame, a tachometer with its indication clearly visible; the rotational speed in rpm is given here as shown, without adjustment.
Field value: 950 rpm
